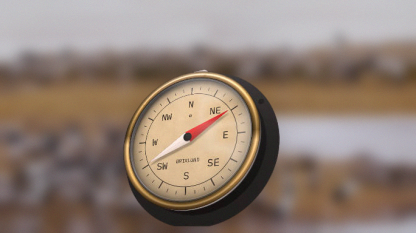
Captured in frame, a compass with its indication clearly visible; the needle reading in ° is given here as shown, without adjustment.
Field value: 60 °
